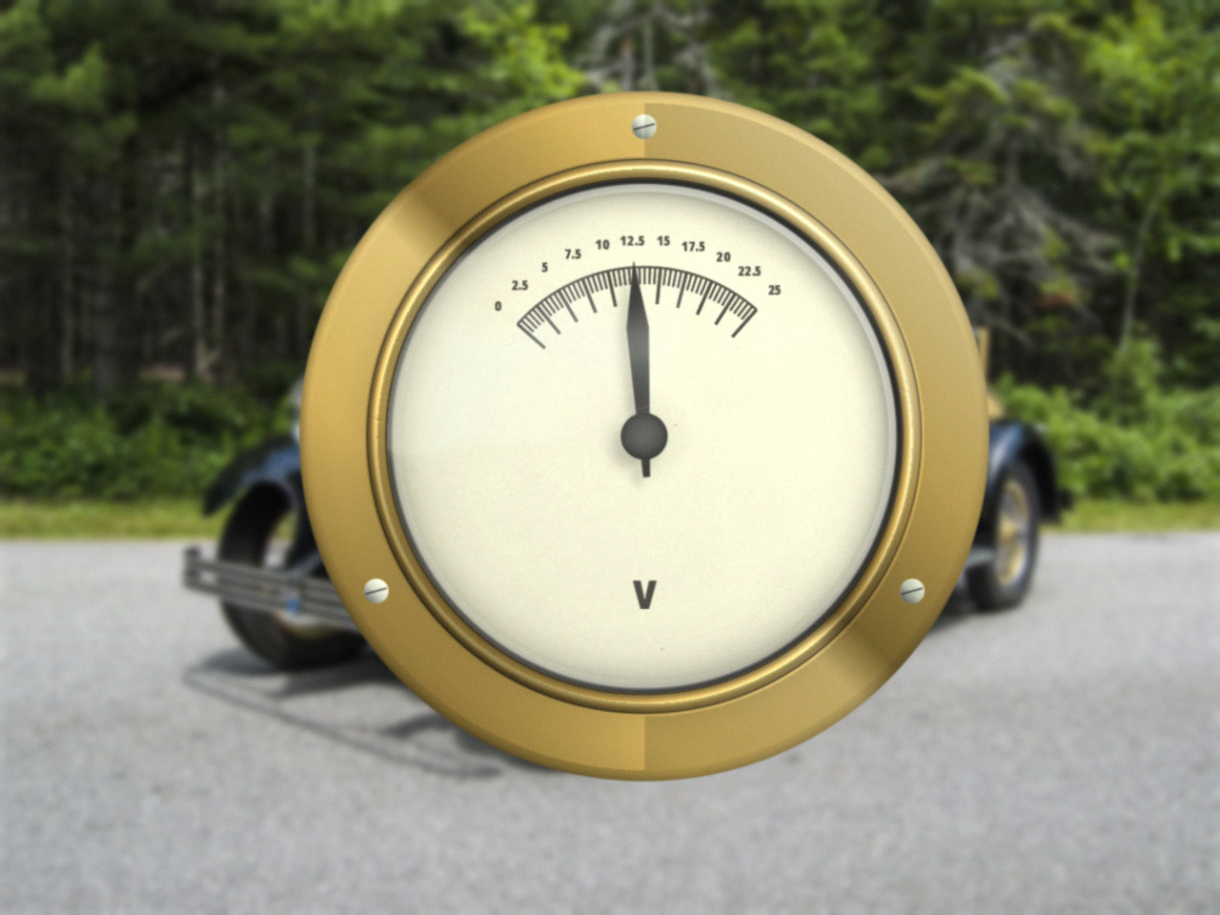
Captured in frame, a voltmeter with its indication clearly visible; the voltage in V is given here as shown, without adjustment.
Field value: 12.5 V
